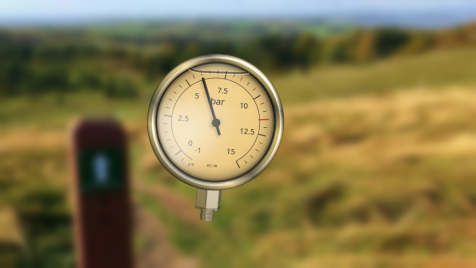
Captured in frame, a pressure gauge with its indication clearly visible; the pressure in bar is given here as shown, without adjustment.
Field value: 6 bar
